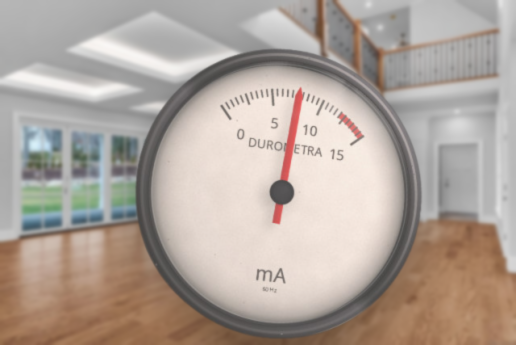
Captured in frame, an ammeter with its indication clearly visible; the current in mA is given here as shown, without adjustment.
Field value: 7.5 mA
